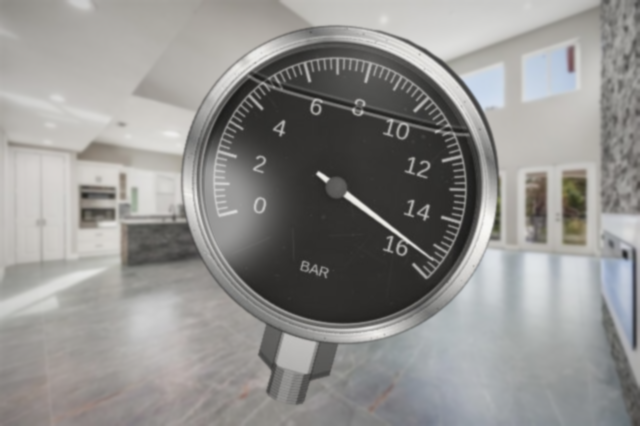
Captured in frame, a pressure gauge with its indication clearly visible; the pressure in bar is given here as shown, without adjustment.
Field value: 15.4 bar
